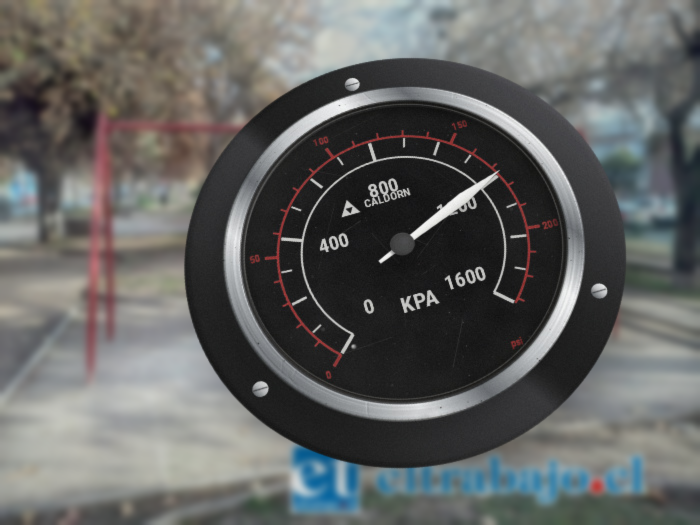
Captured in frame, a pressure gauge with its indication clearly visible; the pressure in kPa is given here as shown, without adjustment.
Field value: 1200 kPa
